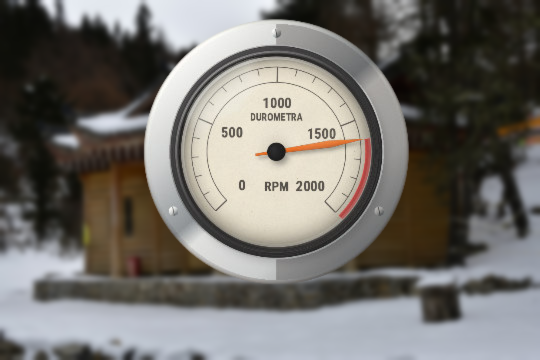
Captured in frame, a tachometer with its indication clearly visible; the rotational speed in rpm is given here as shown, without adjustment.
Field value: 1600 rpm
